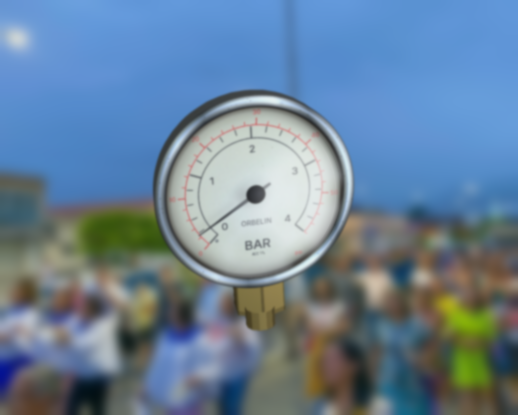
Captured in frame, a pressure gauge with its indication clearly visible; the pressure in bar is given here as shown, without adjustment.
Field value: 0.2 bar
